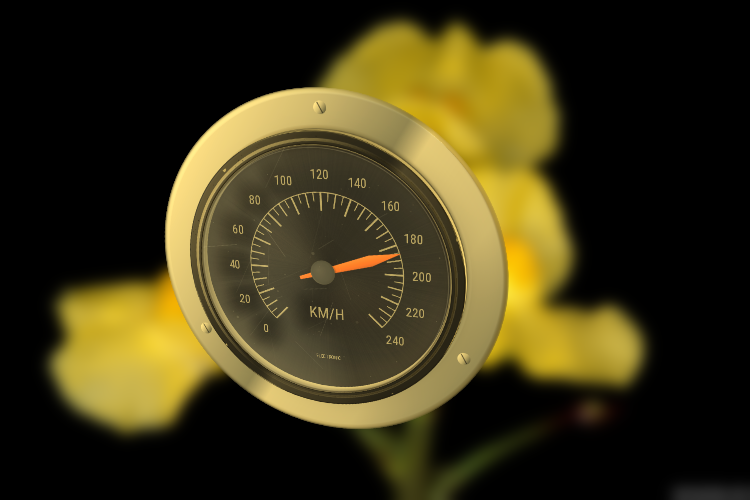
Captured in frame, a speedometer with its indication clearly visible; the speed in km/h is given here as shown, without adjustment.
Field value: 185 km/h
